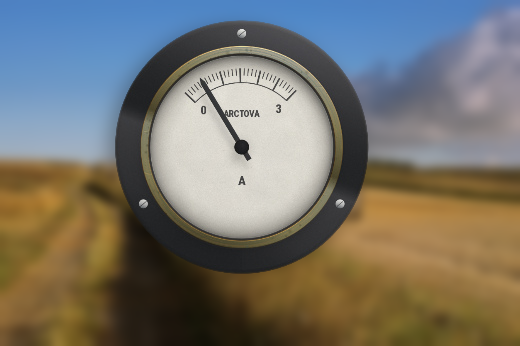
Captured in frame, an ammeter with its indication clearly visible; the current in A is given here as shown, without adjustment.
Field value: 0.5 A
